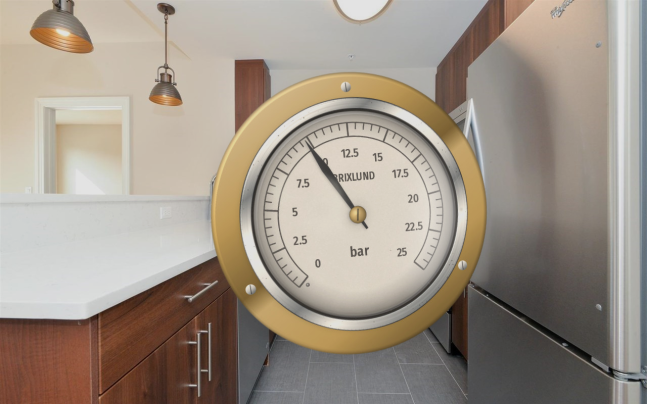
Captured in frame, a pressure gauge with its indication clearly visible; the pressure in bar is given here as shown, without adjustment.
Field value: 9.75 bar
